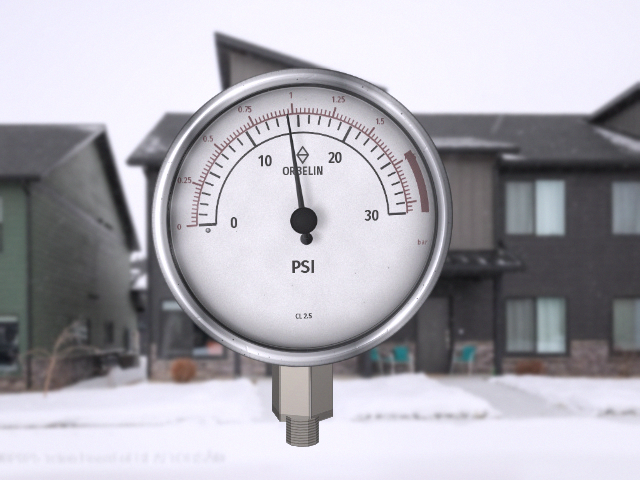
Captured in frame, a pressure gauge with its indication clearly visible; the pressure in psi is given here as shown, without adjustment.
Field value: 14 psi
